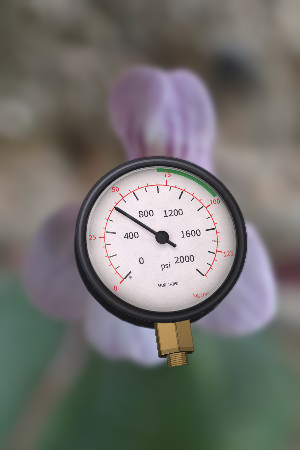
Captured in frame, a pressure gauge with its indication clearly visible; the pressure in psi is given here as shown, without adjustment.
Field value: 600 psi
